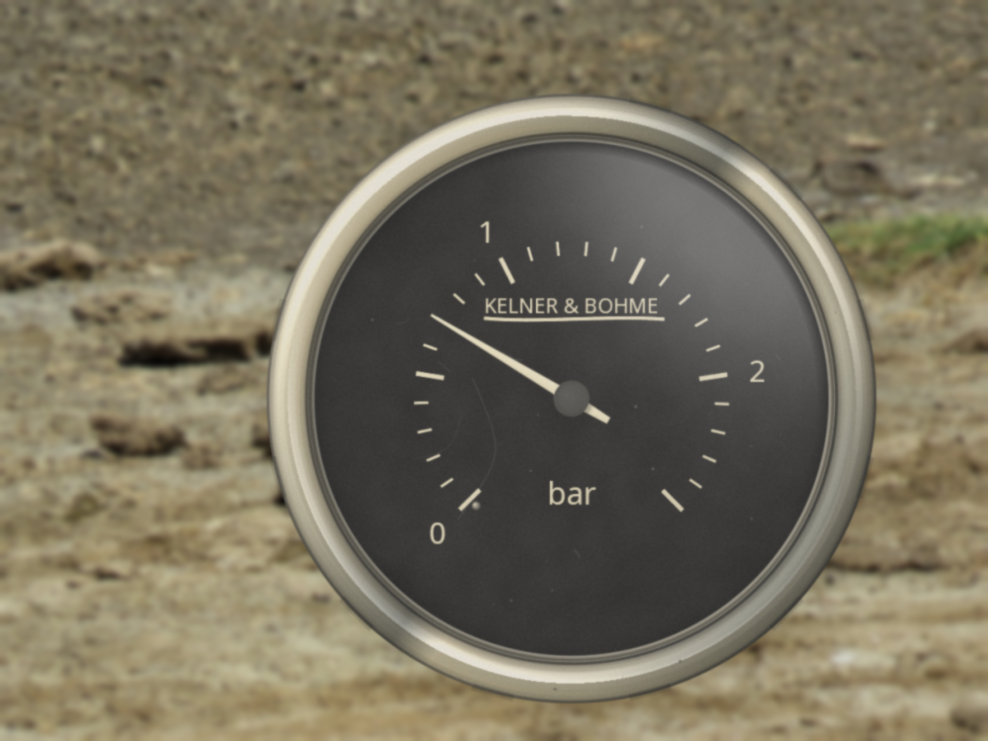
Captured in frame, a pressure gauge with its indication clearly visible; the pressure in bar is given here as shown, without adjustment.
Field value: 0.7 bar
